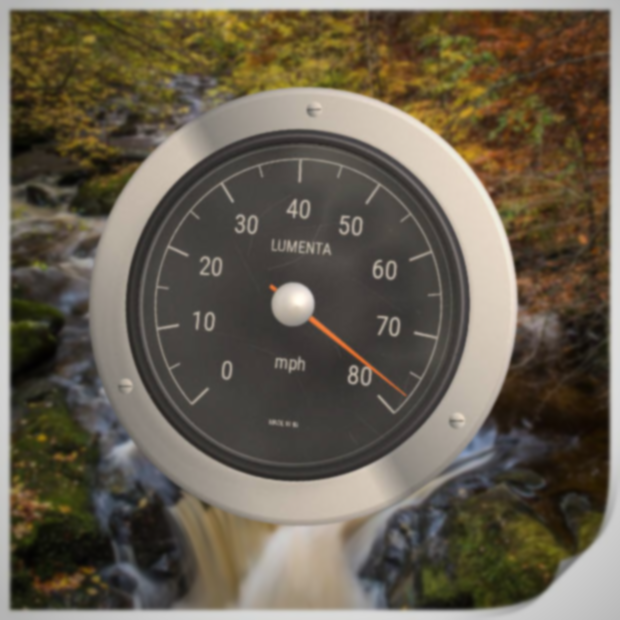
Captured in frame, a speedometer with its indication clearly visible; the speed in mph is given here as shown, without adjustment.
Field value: 77.5 mph
